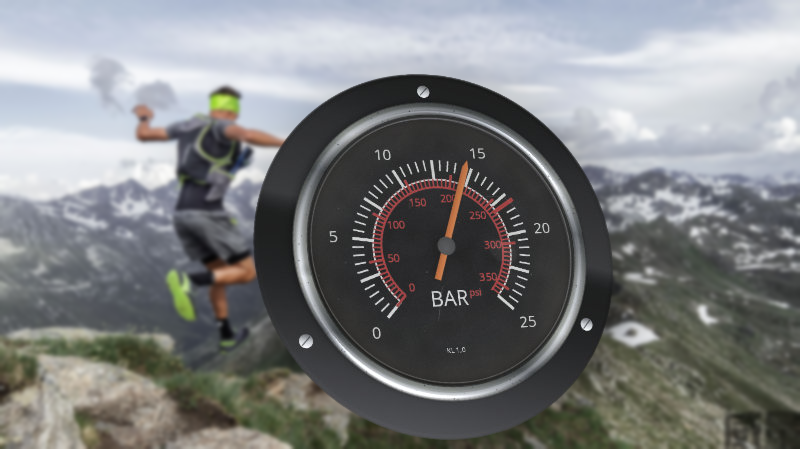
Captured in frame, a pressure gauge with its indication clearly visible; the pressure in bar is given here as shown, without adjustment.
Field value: 14.5 bar
